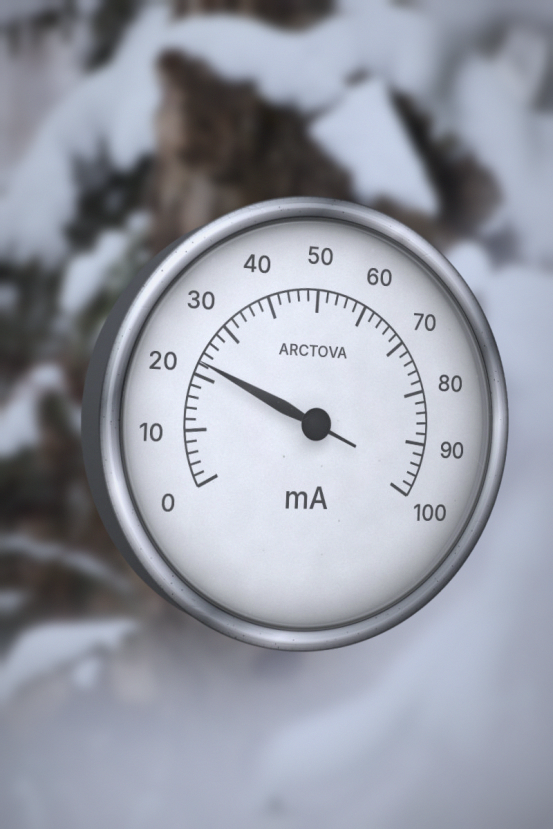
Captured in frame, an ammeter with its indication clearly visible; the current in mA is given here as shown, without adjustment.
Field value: 22 mA
